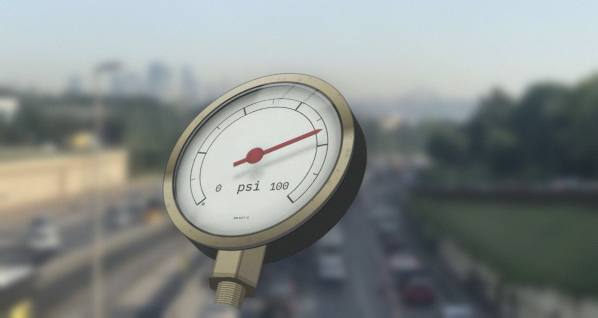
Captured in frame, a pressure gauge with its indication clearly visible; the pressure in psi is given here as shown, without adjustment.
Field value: 75 psi
